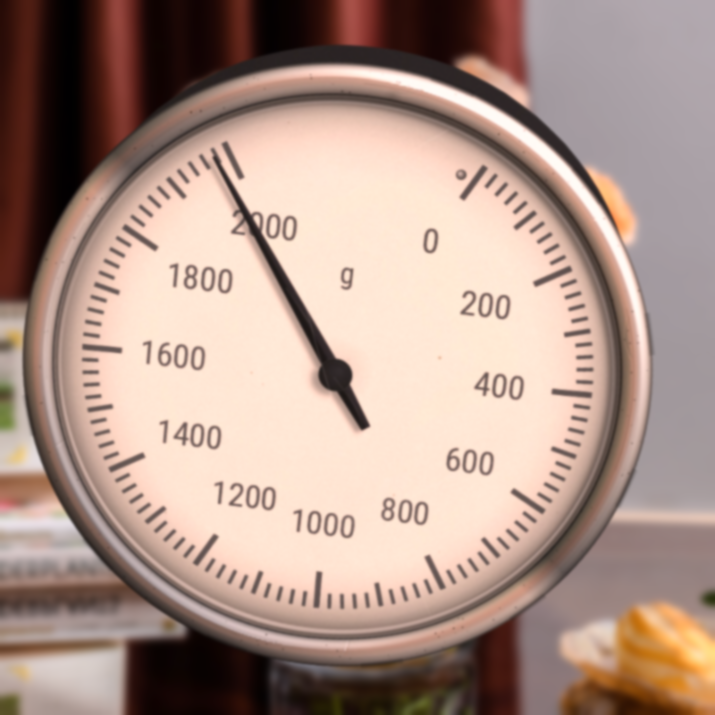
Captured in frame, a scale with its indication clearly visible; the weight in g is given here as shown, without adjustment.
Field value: 1980 g
